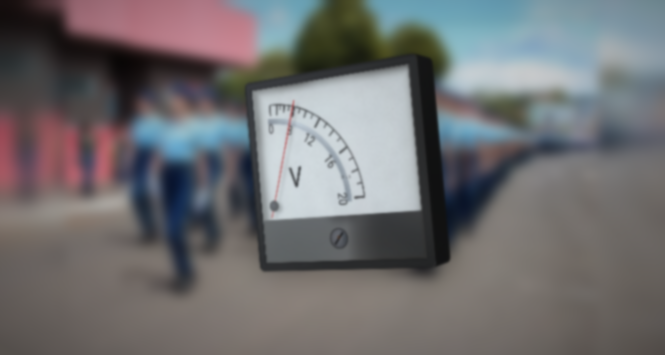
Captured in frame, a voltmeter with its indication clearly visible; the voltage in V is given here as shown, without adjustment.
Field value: 8 V
